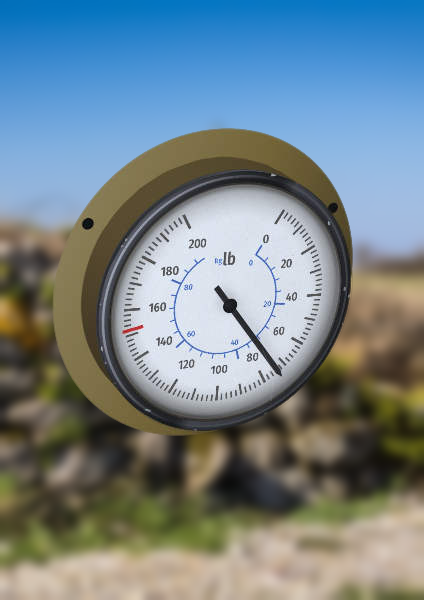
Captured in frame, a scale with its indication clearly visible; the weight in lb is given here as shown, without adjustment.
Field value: 74 lb
